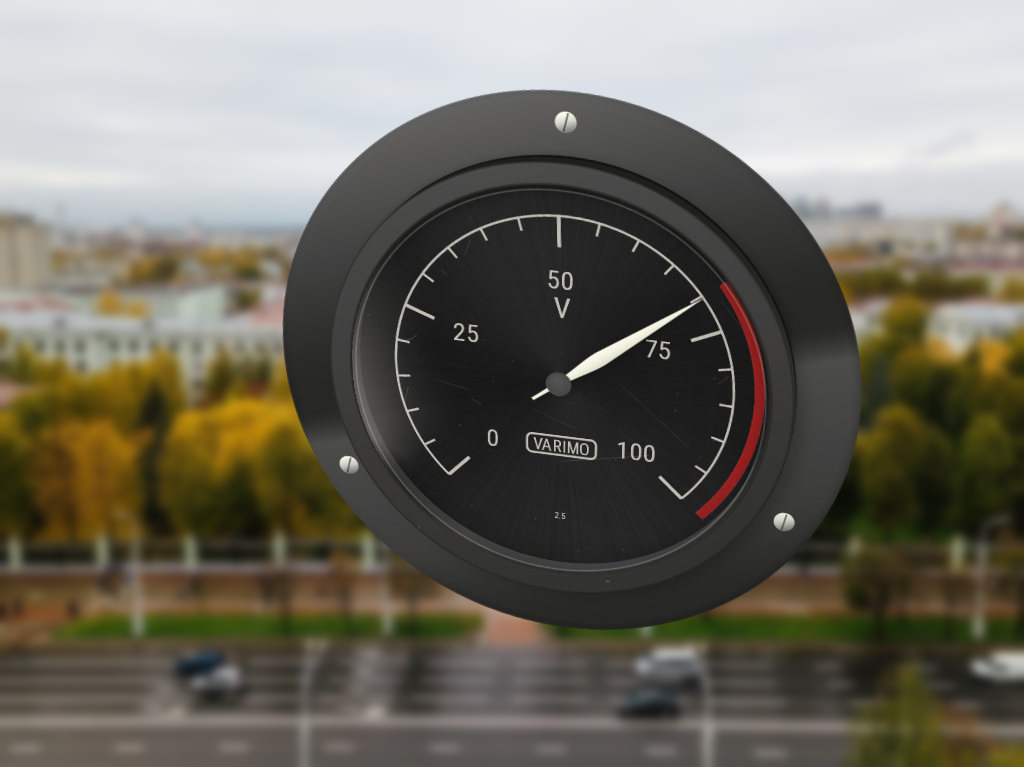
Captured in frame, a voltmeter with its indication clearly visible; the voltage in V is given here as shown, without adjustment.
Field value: 70 V
